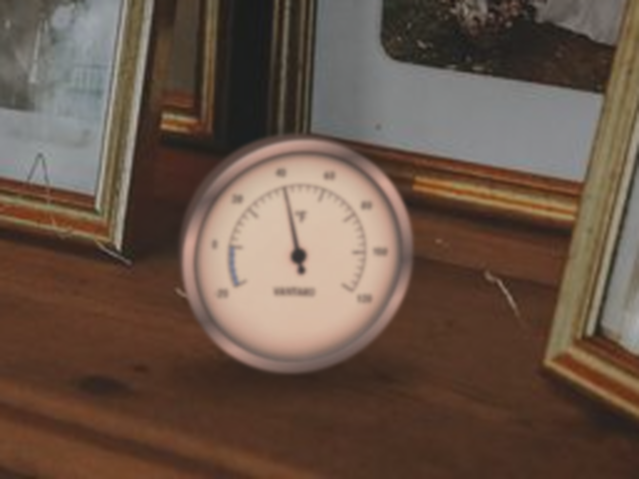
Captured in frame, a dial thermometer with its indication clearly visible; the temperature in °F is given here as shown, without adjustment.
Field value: 40 °F
